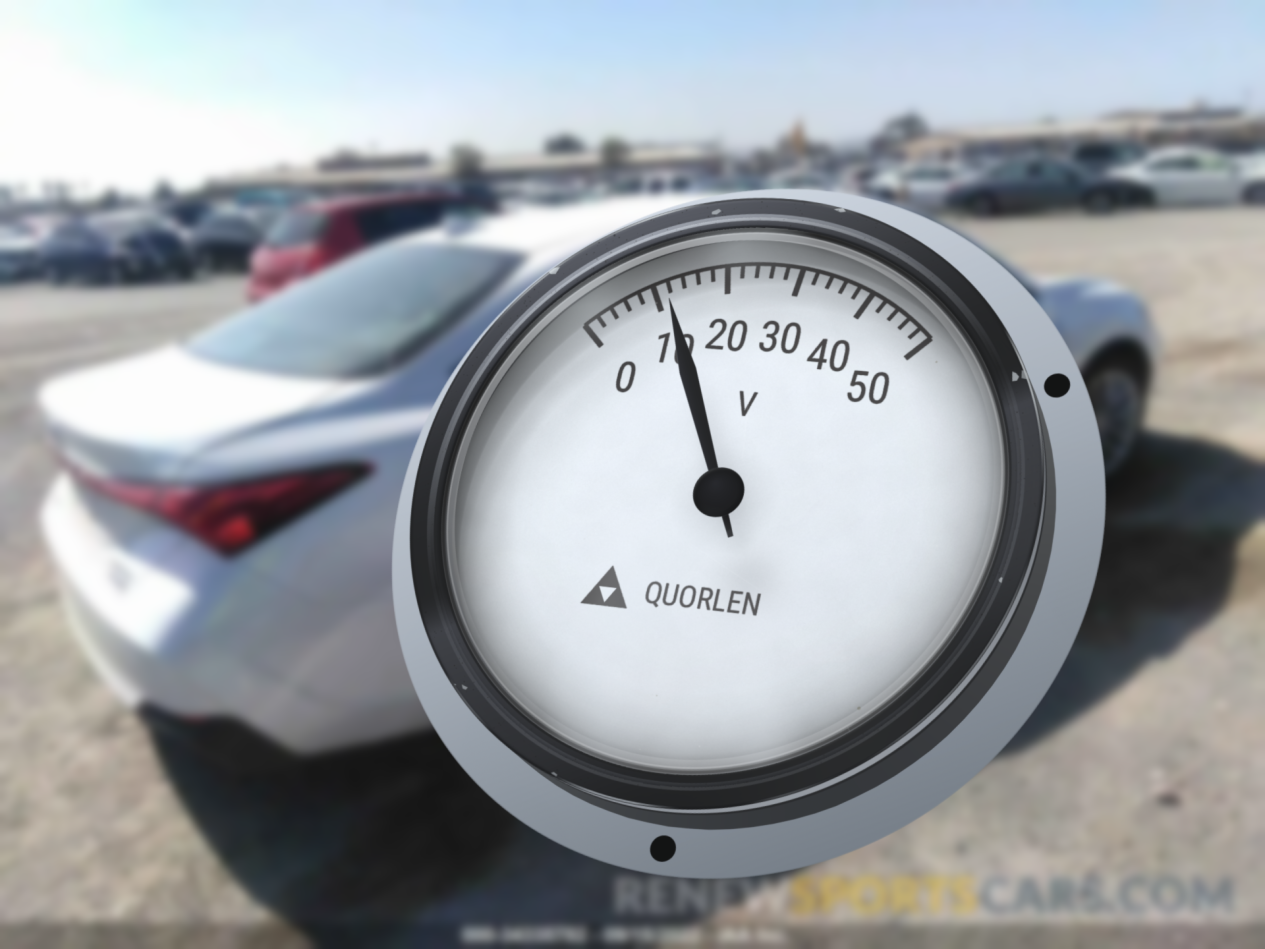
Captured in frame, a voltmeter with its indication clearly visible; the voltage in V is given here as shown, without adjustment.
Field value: 12 V
